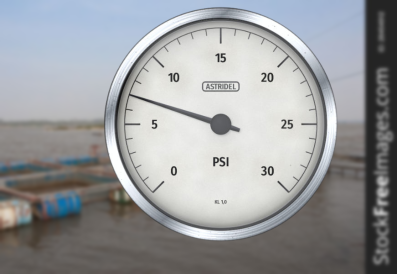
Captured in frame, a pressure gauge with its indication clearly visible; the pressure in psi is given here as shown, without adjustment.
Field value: 7 psi
